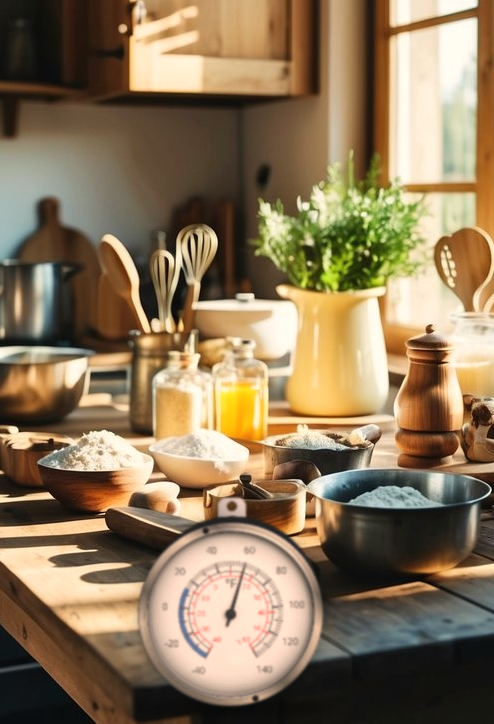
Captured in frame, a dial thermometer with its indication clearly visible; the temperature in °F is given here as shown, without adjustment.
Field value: 60 °F
